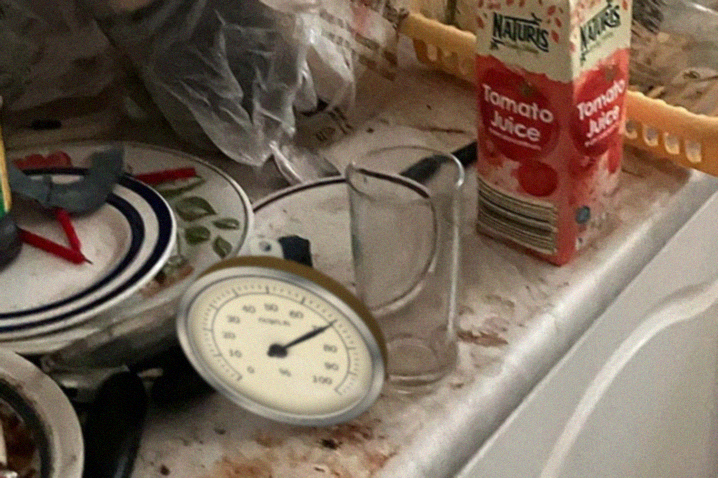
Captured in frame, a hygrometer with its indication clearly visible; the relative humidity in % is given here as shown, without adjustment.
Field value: 70 %
